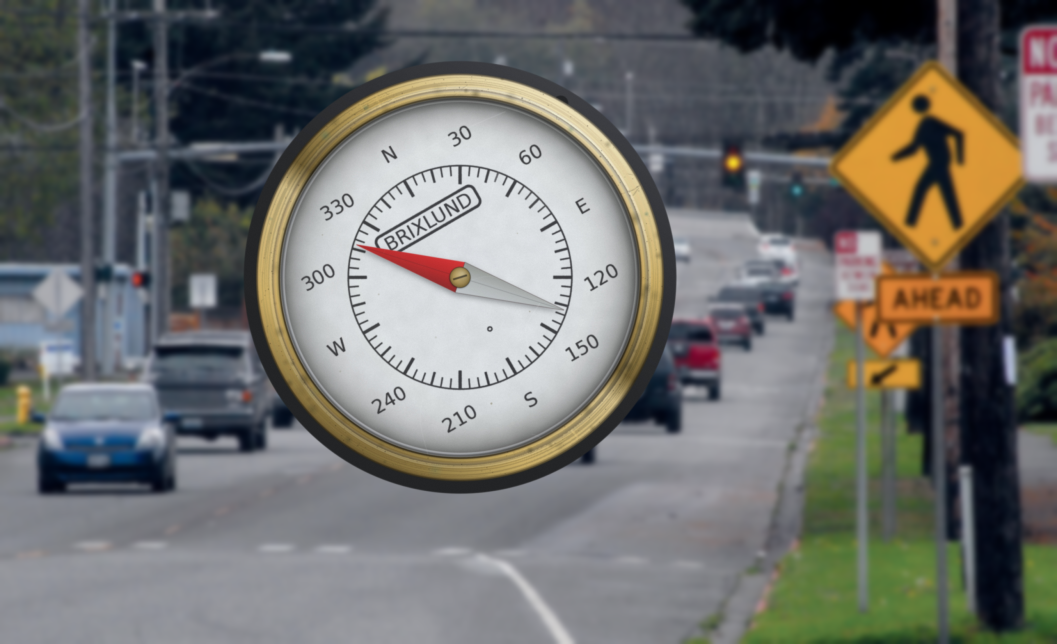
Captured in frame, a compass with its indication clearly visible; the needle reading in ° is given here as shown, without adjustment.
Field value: 317.5 °
